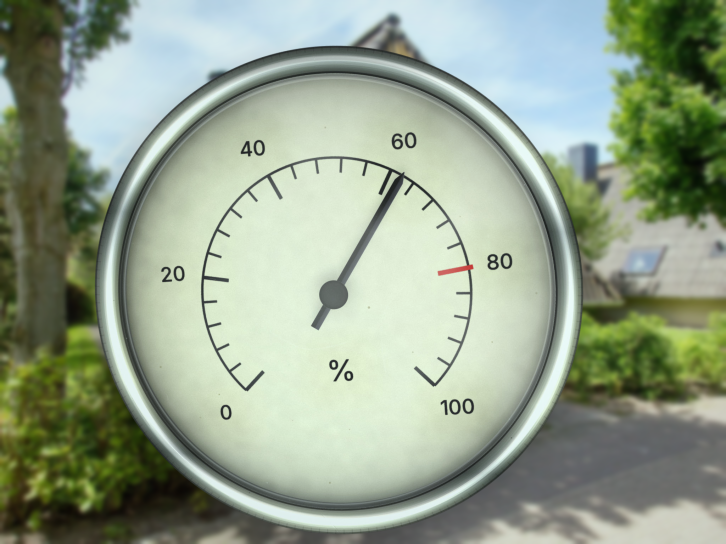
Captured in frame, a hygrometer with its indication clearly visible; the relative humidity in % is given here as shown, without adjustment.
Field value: 62 %
